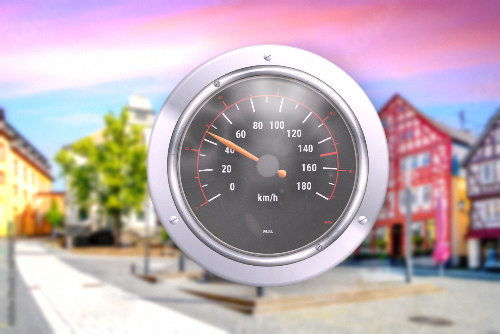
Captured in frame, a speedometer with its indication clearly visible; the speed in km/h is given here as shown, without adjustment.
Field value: 45 km/h
